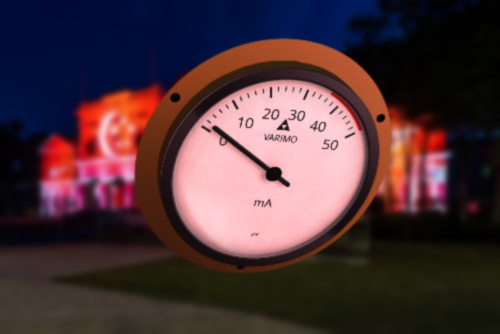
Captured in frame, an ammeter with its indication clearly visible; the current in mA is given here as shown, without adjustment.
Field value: 2 mA
